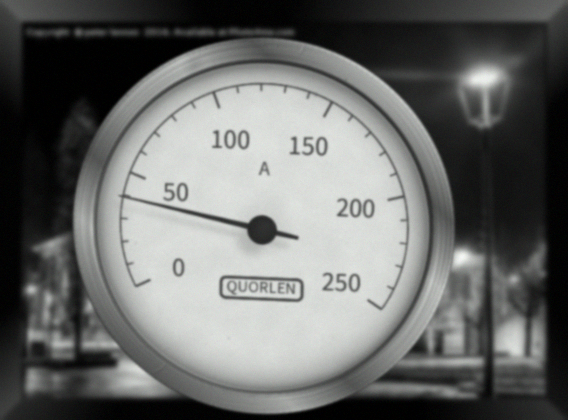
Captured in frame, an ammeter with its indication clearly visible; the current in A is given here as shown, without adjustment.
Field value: 40 A
